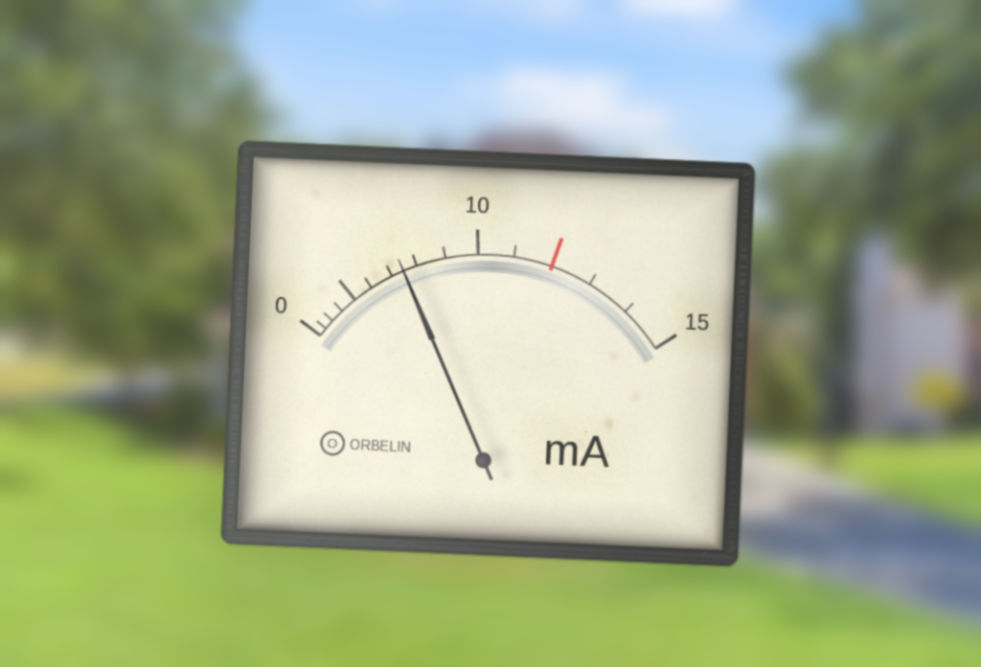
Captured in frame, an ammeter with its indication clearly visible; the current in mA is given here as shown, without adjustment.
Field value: 7.5 mA
